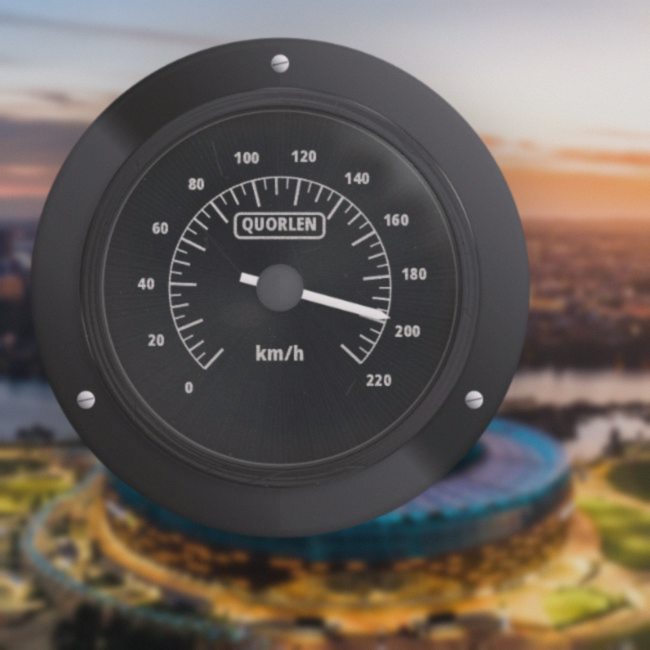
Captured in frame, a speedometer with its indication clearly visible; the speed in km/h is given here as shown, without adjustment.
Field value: 197.5 km/h
